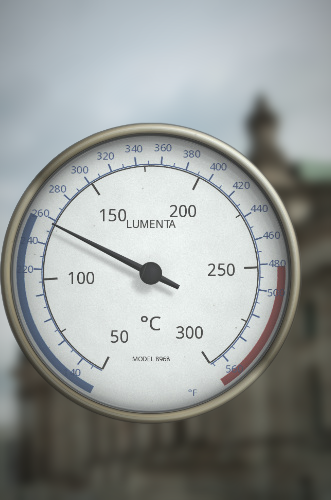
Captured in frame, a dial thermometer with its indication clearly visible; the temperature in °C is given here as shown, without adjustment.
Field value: 125 °C
